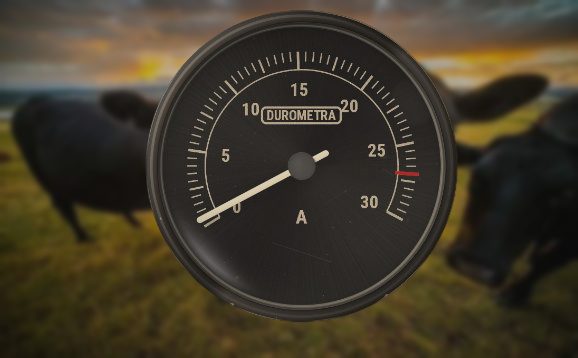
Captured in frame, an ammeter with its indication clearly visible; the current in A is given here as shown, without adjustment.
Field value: 0.5 A
